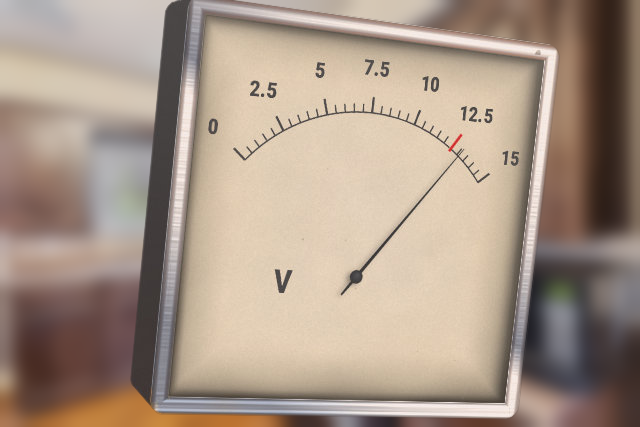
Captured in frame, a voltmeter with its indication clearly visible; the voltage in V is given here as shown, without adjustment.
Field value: 13 V
